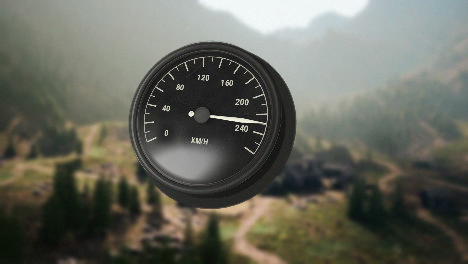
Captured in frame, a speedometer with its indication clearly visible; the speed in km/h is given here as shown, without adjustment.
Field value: 230 km/h
